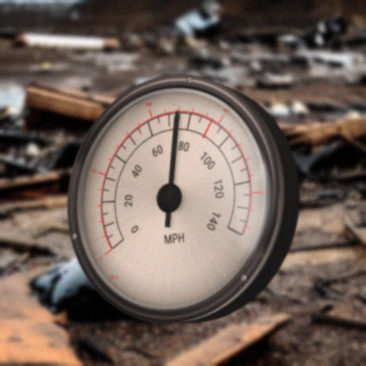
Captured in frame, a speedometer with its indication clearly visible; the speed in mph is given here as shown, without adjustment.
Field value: 75 mph
